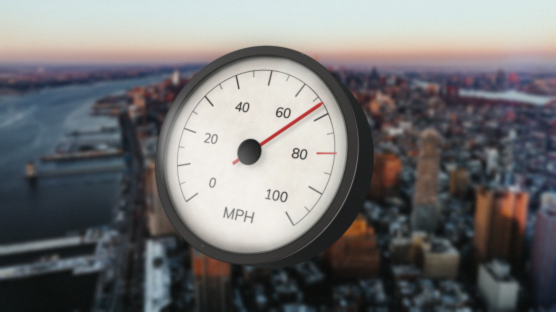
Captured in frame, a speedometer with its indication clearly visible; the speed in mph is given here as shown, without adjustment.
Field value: 67.5 mph
